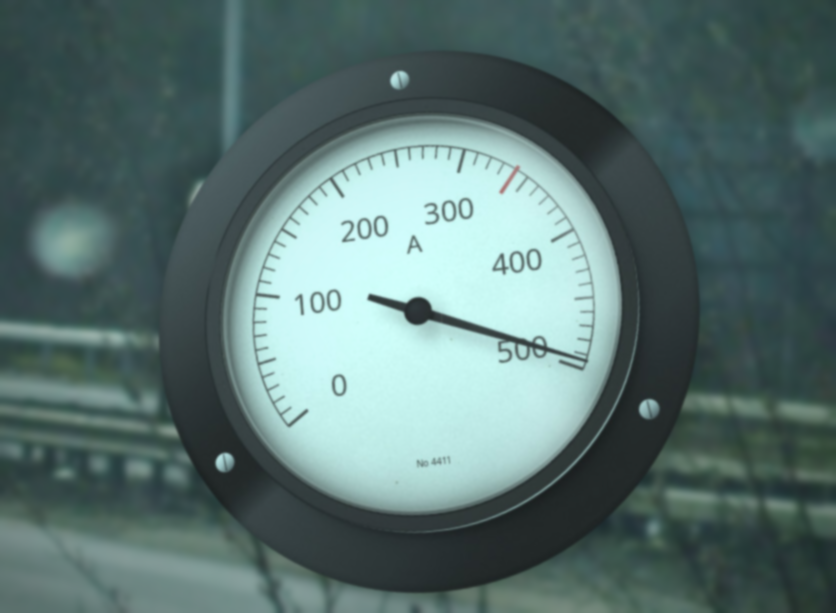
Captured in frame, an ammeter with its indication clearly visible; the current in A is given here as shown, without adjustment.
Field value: 495 A
